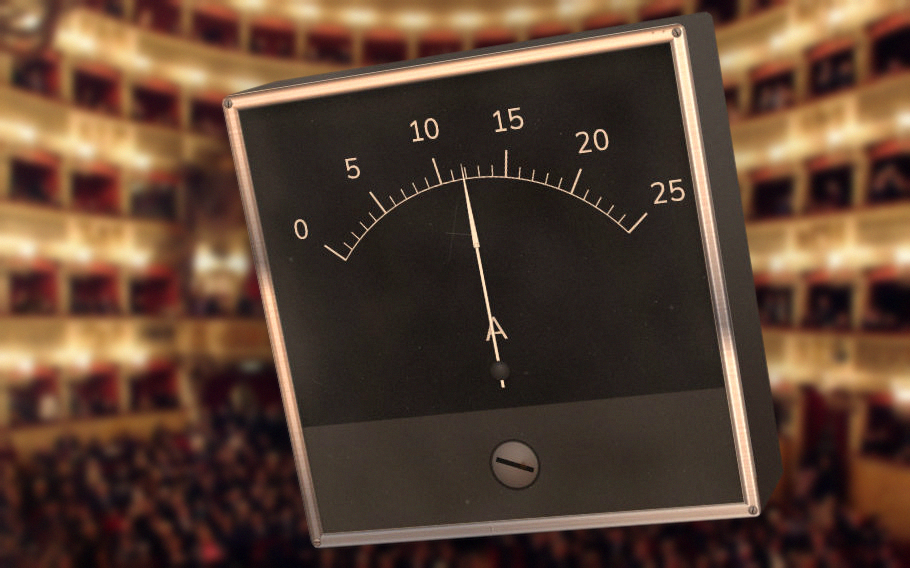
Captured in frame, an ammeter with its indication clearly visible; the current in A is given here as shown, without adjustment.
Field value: 12 A
